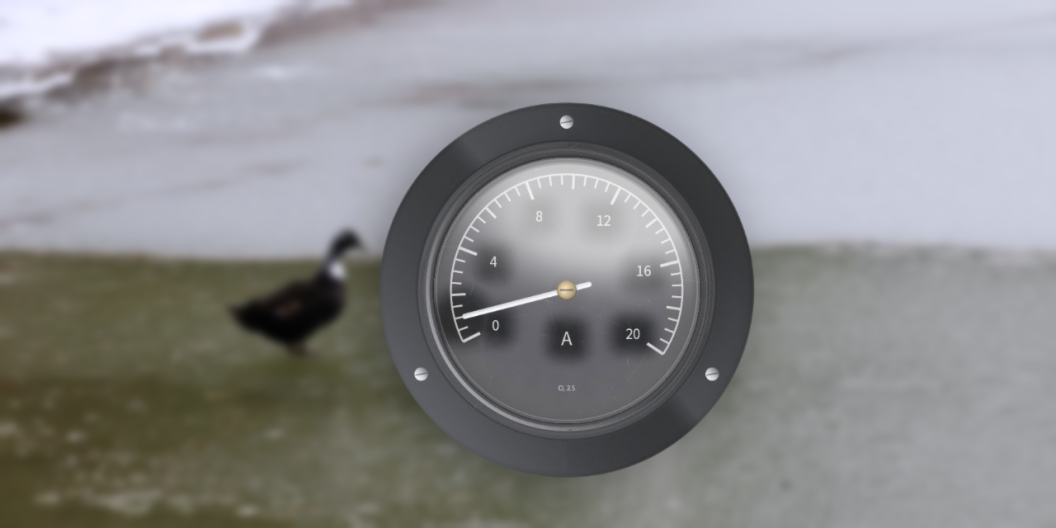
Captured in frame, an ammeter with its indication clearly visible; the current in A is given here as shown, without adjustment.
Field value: 1 A
